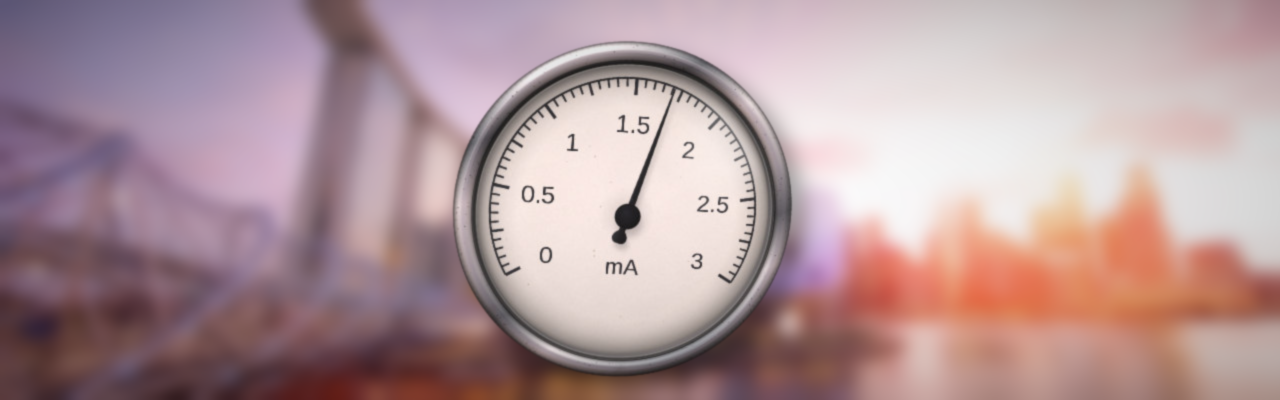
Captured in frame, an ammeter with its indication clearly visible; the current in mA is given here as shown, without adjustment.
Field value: 1.7 mA
